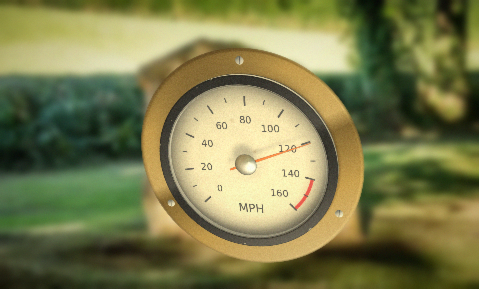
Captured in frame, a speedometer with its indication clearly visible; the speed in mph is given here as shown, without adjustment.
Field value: 120 mph
